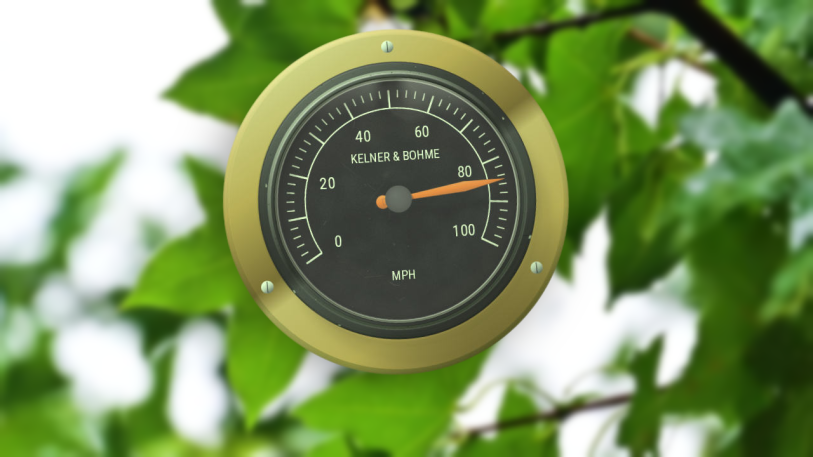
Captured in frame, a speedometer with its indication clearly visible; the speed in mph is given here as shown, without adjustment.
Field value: 85 mph
